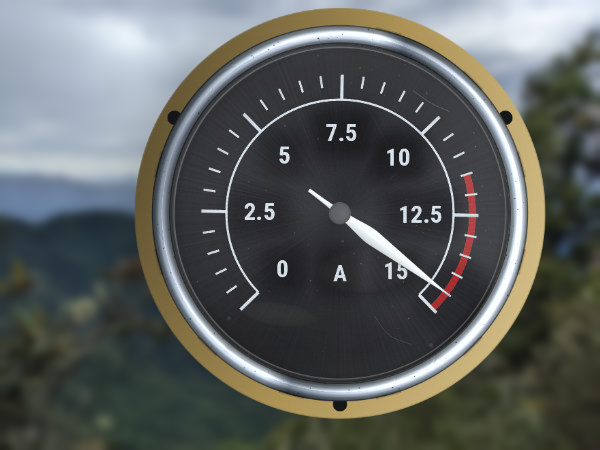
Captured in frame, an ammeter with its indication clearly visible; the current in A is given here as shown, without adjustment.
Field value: 14.5 A
